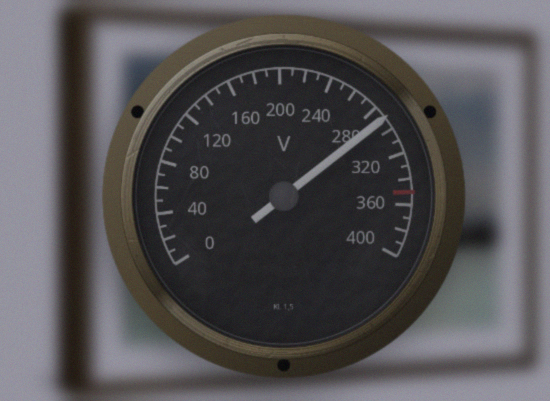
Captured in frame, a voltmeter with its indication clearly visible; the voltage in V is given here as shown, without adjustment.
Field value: 290 V
